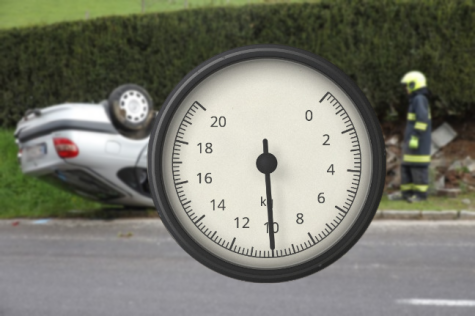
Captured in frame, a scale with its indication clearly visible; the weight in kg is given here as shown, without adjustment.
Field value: 10 kg
